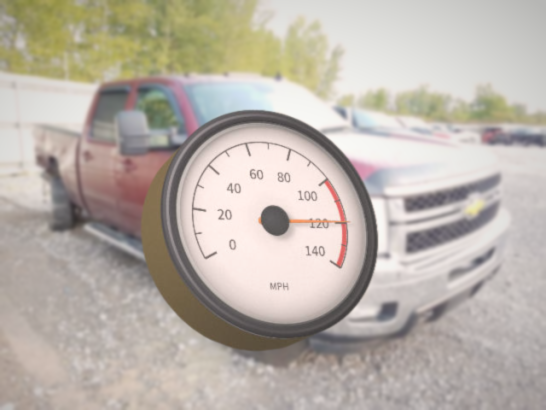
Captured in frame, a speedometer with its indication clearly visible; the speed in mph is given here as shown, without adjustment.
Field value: 120 mph
